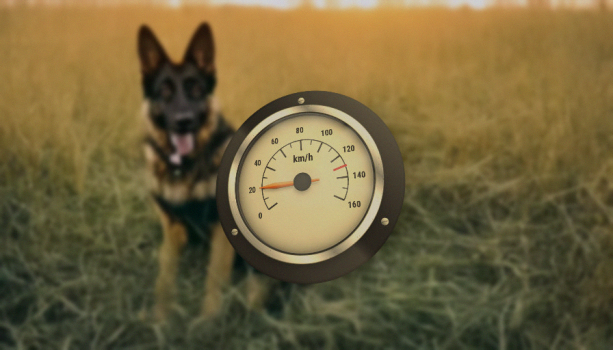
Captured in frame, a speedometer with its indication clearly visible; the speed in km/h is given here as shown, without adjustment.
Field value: 20 km/h
